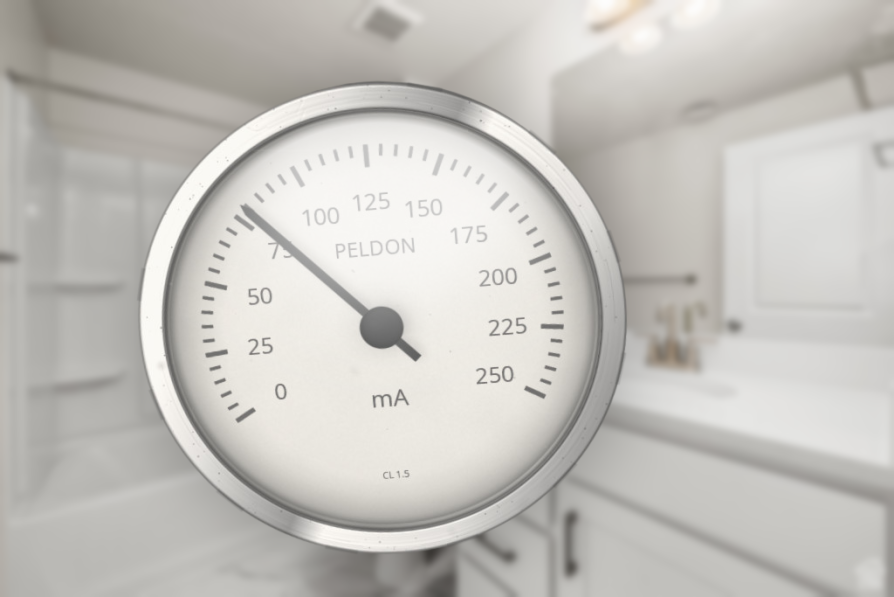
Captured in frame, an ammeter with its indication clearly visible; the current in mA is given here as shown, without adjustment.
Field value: 80 mA
